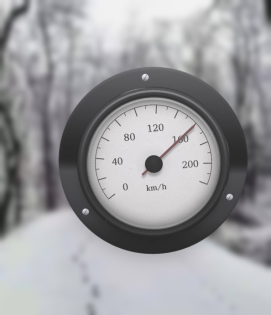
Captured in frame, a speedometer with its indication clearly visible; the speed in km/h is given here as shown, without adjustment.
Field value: 160 km/h
